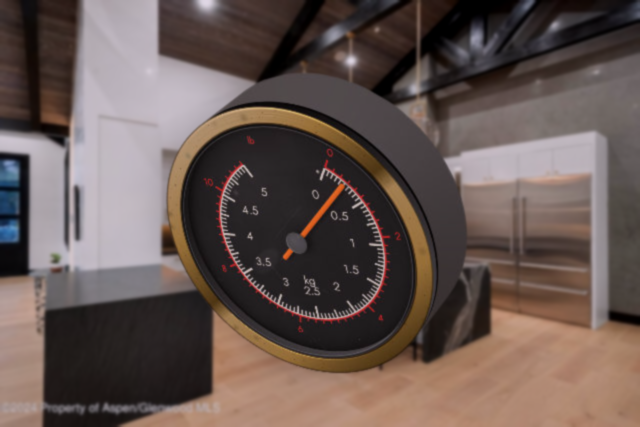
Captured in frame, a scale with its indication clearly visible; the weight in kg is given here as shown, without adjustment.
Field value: 0.25 kg
